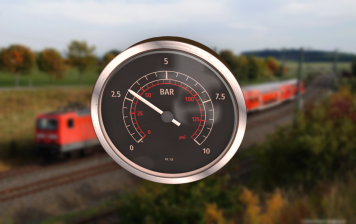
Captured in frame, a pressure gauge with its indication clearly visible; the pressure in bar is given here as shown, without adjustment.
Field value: 3 bar
